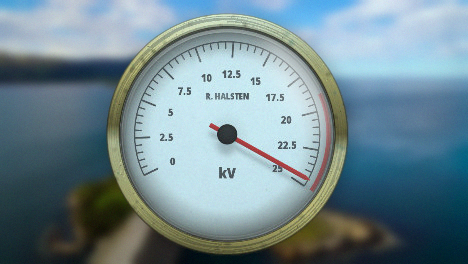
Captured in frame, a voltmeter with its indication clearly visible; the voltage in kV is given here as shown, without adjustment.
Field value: 24.5 kV
